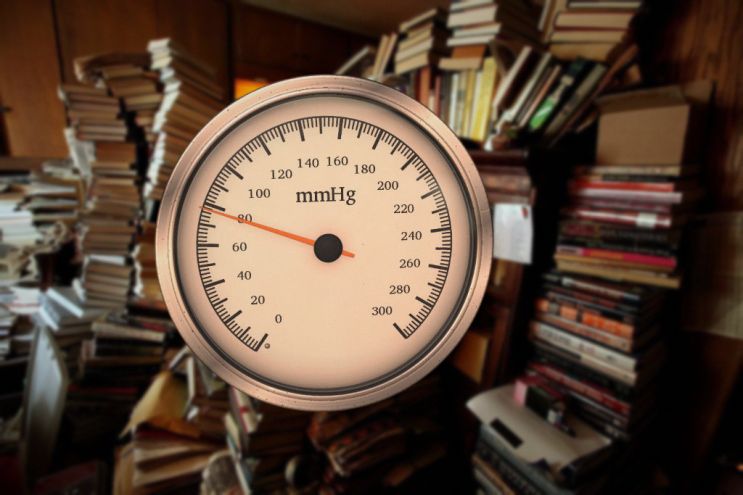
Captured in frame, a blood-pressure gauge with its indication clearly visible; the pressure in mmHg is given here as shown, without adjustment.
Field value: 78 mmHg
